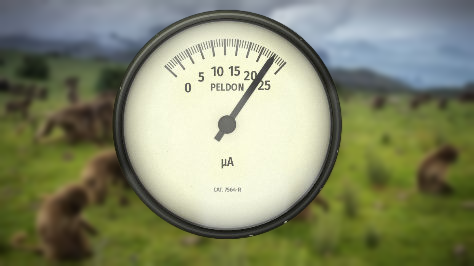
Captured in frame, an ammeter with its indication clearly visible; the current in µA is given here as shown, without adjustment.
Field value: 22.5 µA
